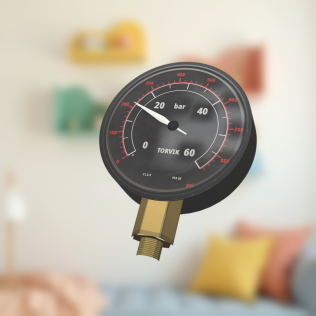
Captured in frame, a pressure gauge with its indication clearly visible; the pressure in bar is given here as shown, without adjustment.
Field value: 15 bar
